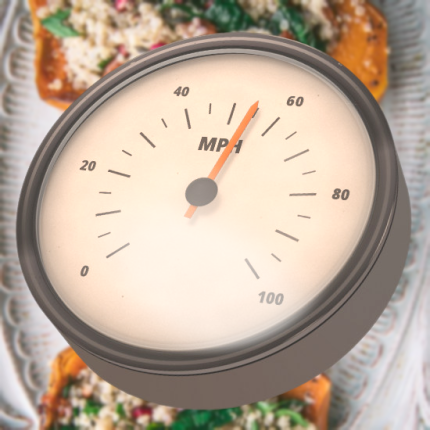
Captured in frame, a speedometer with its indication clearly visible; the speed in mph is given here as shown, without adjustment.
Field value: 55 mph
